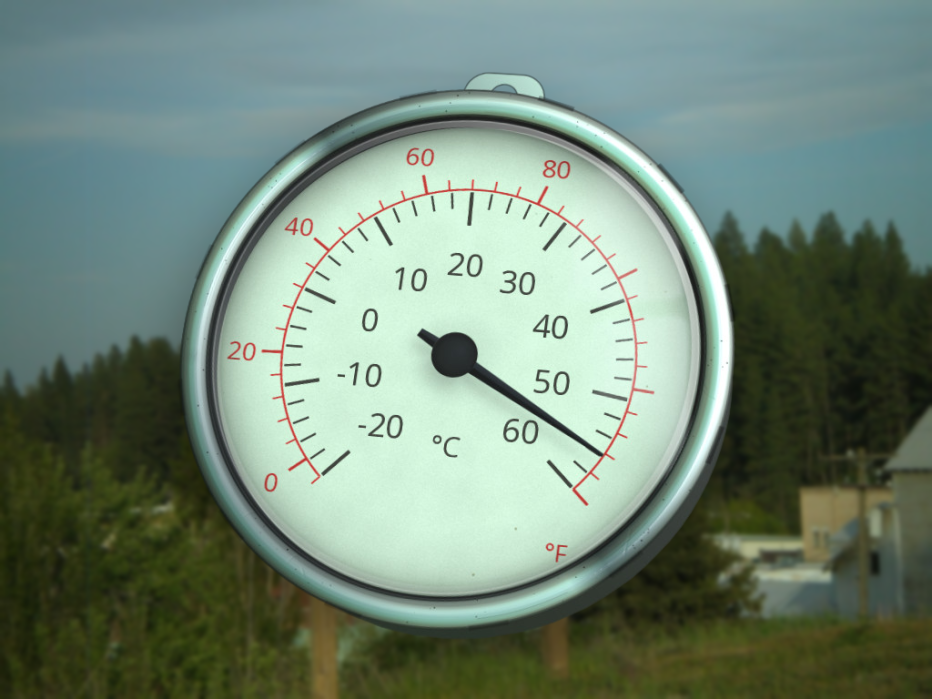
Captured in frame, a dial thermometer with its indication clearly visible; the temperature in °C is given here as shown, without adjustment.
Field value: 56 °C
